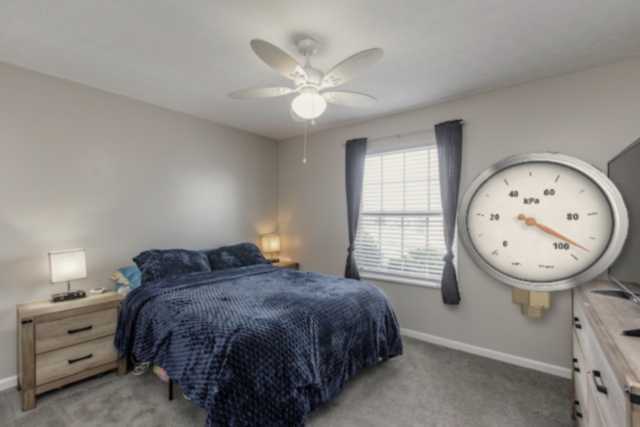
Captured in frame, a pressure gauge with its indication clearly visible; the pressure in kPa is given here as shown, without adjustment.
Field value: 95 kPa
